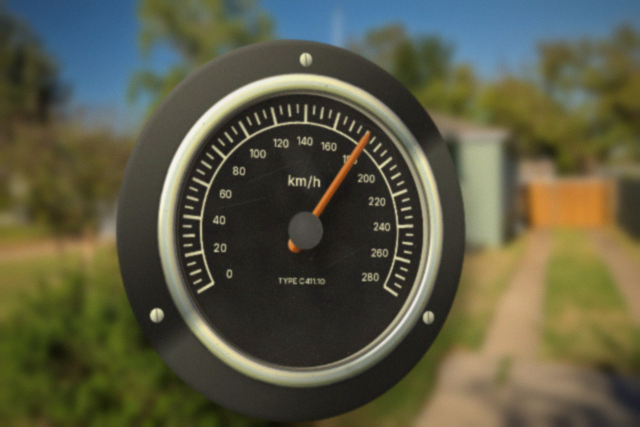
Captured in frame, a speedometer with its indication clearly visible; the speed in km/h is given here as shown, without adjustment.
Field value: 180 km/h
